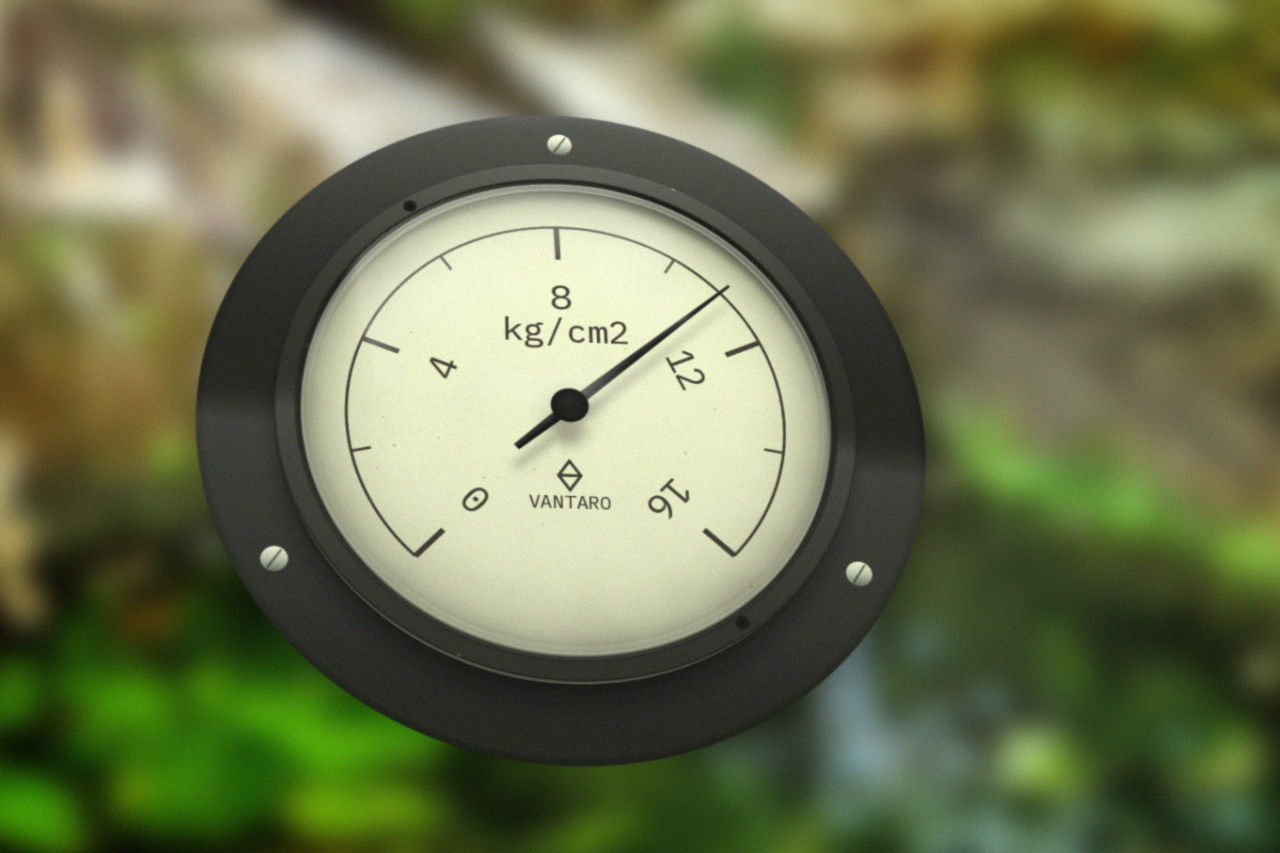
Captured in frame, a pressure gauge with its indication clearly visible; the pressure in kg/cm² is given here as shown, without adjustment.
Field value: 11 kg/cm²
